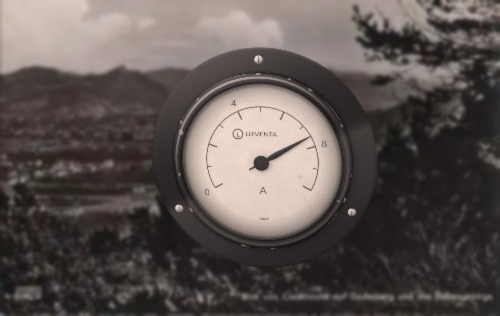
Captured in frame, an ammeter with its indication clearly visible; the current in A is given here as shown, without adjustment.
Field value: 7.5 A
